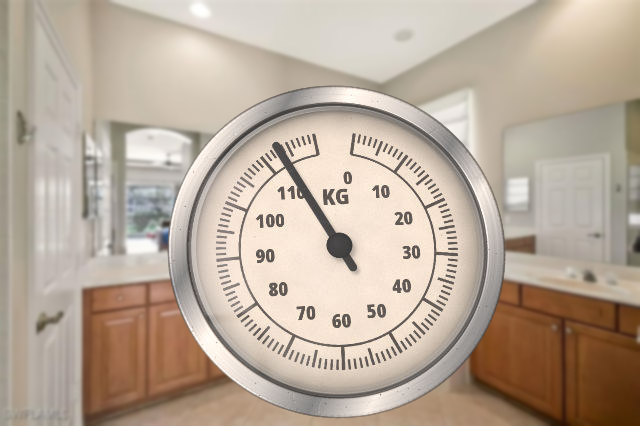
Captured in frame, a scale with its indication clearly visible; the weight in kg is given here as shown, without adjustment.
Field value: 113 kg
